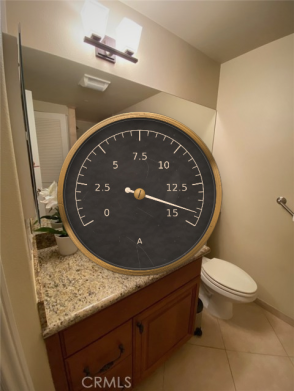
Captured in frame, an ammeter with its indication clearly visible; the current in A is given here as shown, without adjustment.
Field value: 14.25 A
